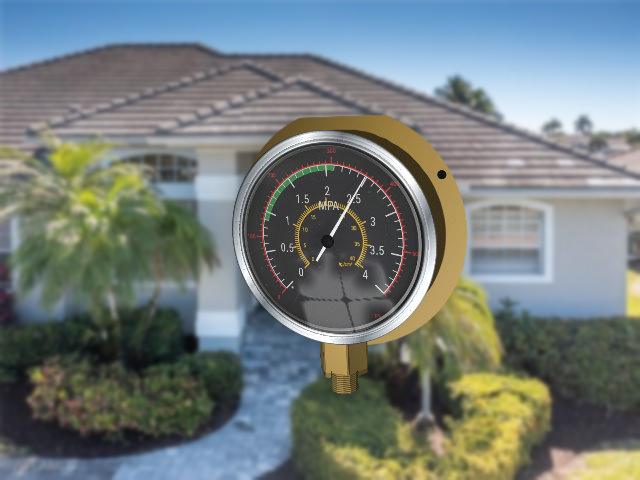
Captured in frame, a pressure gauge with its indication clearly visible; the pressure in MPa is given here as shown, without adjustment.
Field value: 2.5 MPa
